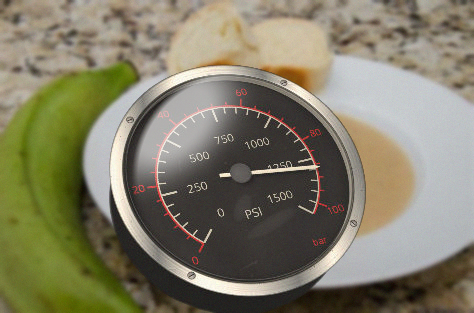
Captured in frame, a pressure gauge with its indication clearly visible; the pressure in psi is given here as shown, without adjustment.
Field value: 1300 psi
